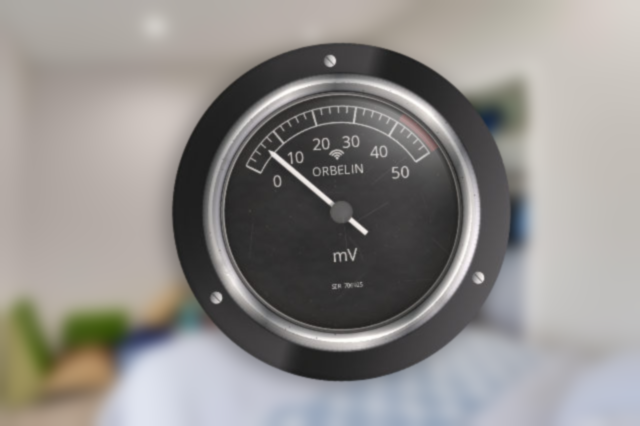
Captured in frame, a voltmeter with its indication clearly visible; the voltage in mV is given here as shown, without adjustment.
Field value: 6 mV
